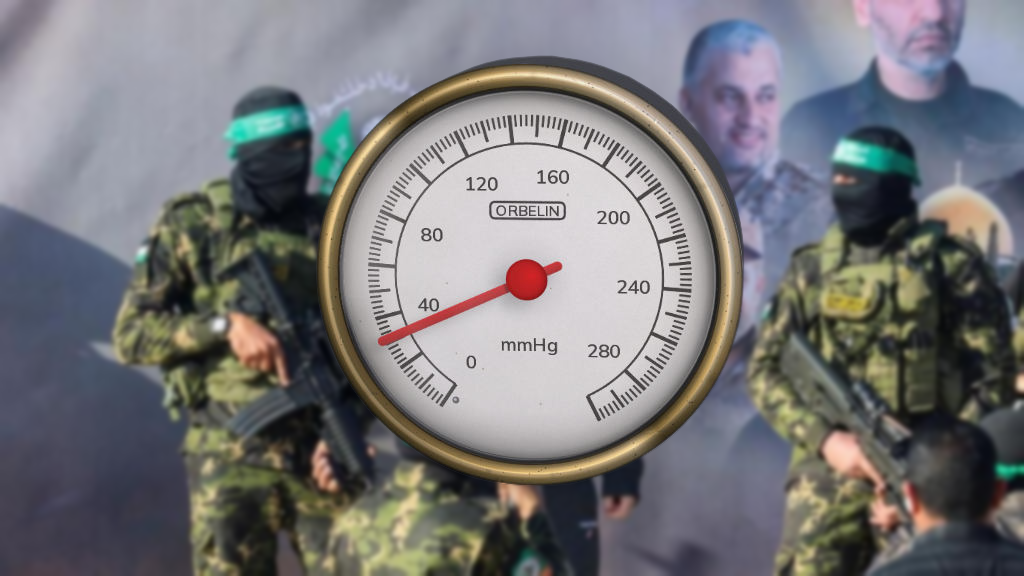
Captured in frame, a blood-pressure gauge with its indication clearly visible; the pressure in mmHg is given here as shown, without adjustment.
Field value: 32 mmHg
